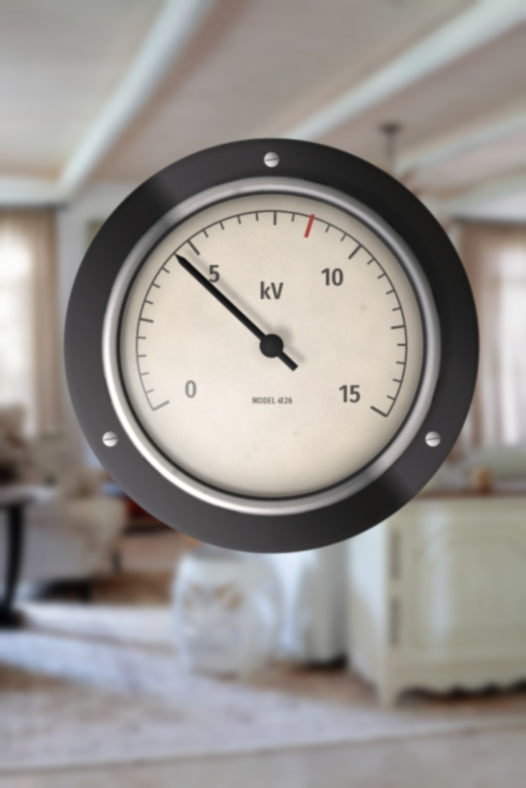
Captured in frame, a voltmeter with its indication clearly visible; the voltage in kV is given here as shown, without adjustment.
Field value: 4.5 kV
